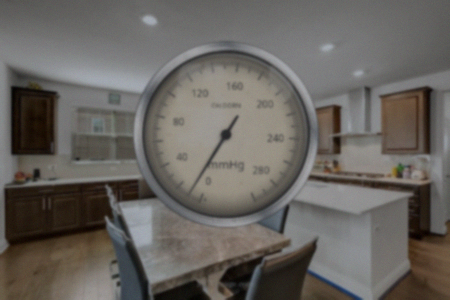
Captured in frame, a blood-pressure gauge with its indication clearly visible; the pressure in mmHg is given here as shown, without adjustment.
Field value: 10 mmHg
